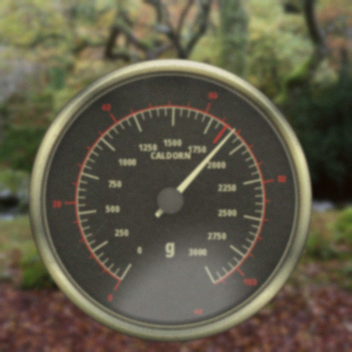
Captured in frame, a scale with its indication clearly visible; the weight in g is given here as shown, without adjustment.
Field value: 1900 g
